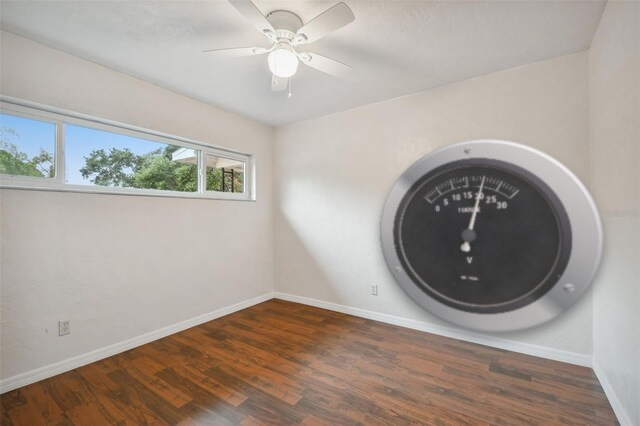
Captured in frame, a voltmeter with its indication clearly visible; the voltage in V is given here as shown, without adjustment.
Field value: 20 V
